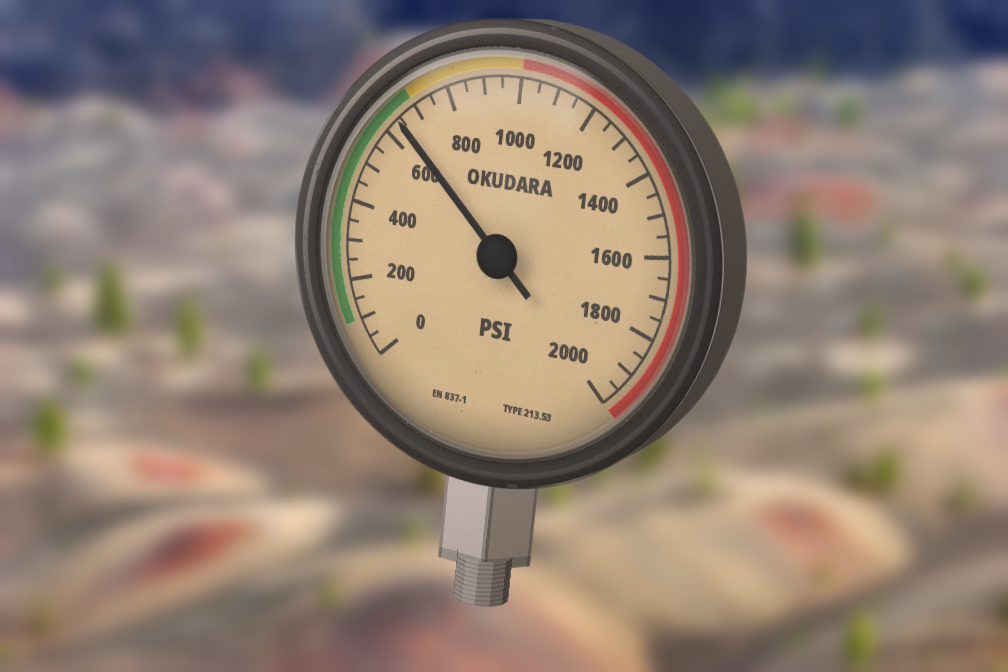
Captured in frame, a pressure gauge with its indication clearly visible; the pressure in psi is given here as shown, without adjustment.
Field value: 650 psi
